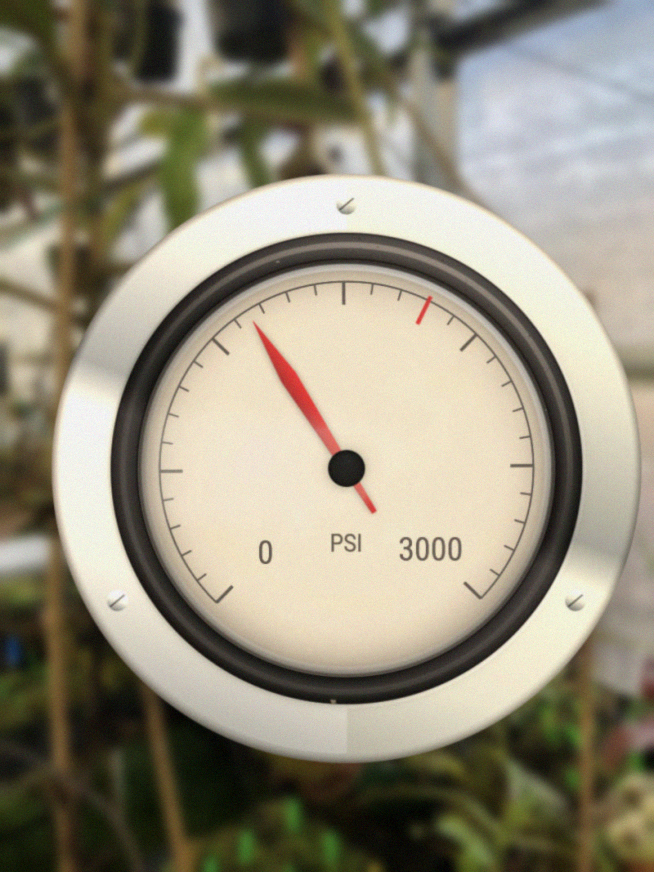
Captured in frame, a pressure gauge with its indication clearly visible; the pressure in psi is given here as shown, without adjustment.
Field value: 1150 psi
